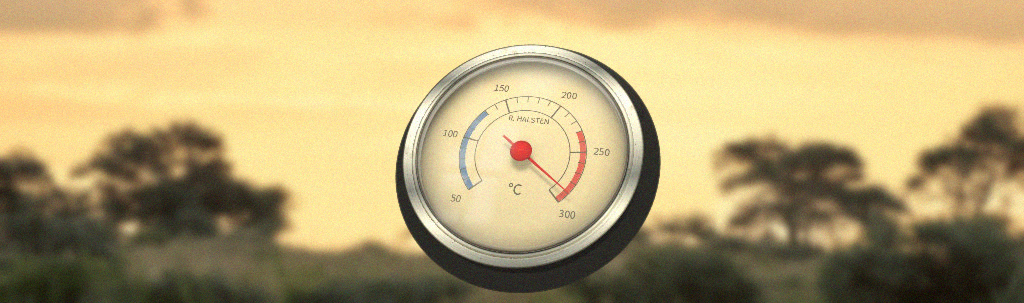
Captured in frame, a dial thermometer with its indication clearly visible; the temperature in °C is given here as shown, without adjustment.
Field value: 290 °C
